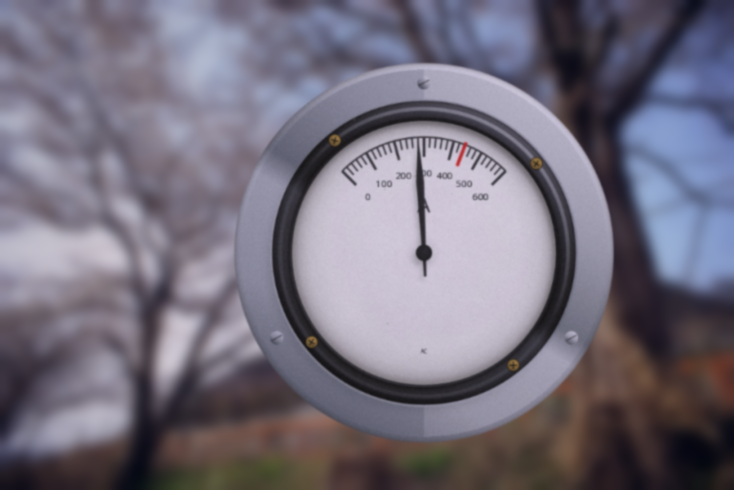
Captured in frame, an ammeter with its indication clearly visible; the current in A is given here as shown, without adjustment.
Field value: 280 A
